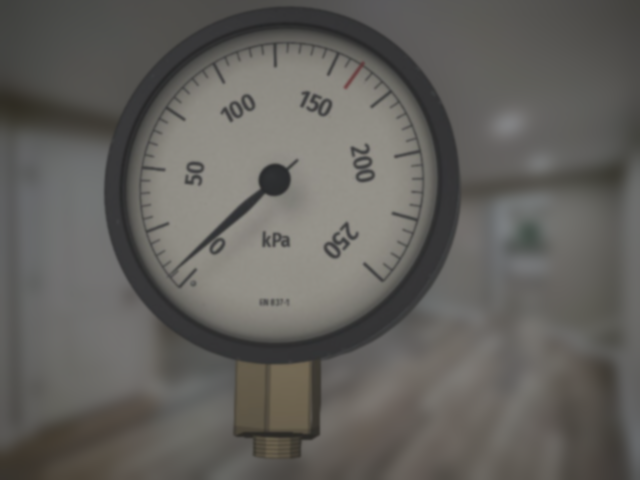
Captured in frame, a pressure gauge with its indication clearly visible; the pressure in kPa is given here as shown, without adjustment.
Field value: 5 kPa
